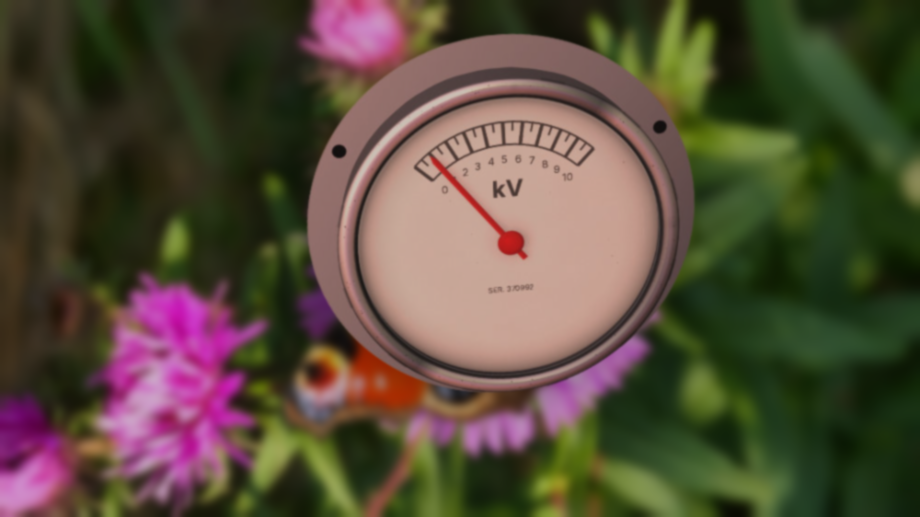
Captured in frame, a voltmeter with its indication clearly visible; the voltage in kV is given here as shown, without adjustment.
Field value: 1 kV
